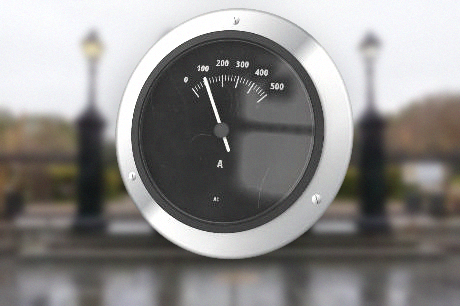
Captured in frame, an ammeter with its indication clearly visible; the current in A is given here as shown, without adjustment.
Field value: 100 A
